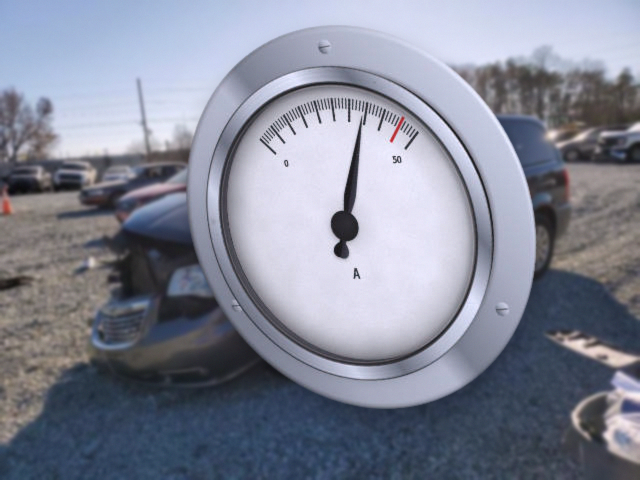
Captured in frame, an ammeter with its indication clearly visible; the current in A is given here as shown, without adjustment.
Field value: 35 A
